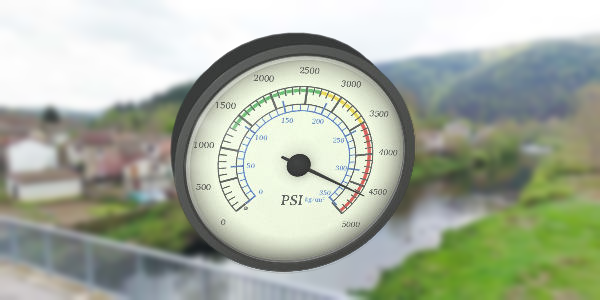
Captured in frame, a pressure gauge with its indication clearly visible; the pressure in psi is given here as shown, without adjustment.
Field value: 4600 psi
